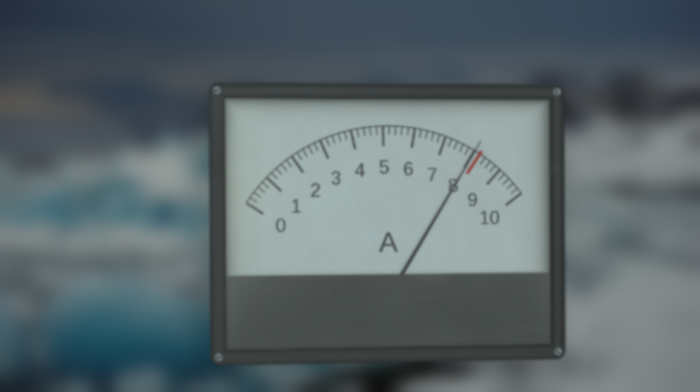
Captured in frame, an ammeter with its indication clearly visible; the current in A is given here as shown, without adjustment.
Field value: 8 A
